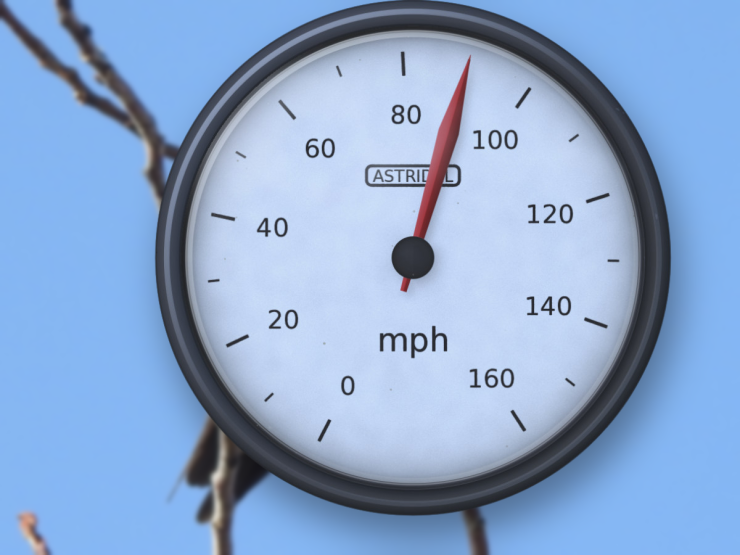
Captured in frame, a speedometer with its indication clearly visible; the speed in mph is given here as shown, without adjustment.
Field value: 90 mph
